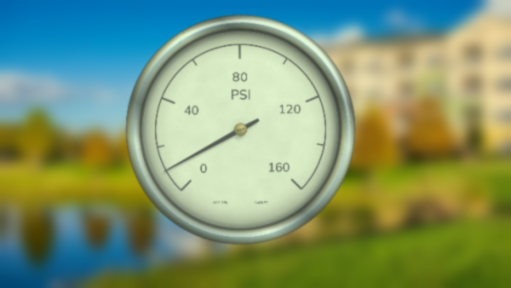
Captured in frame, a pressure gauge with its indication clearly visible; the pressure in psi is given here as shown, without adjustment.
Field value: 10 psi
